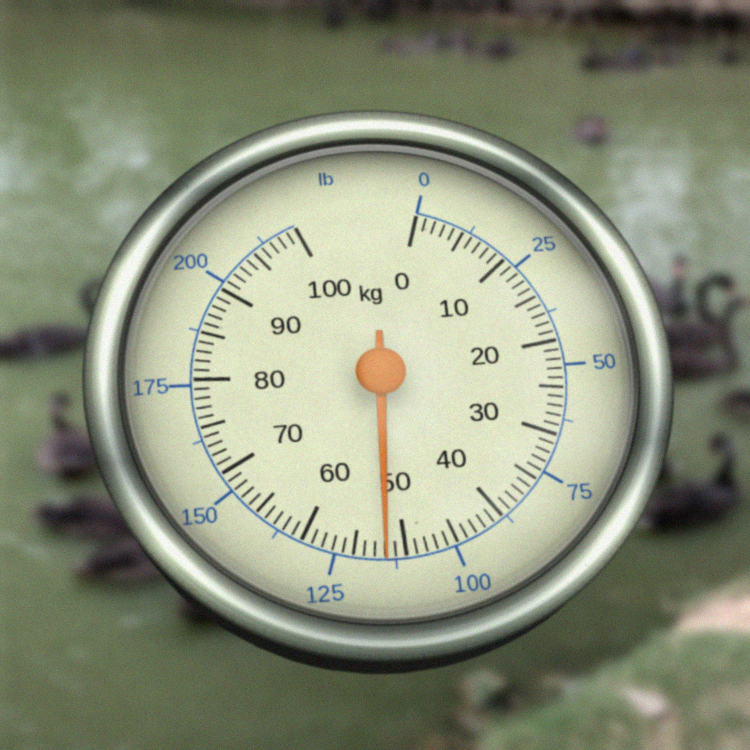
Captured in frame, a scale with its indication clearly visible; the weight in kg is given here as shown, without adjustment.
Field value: 52 kg
